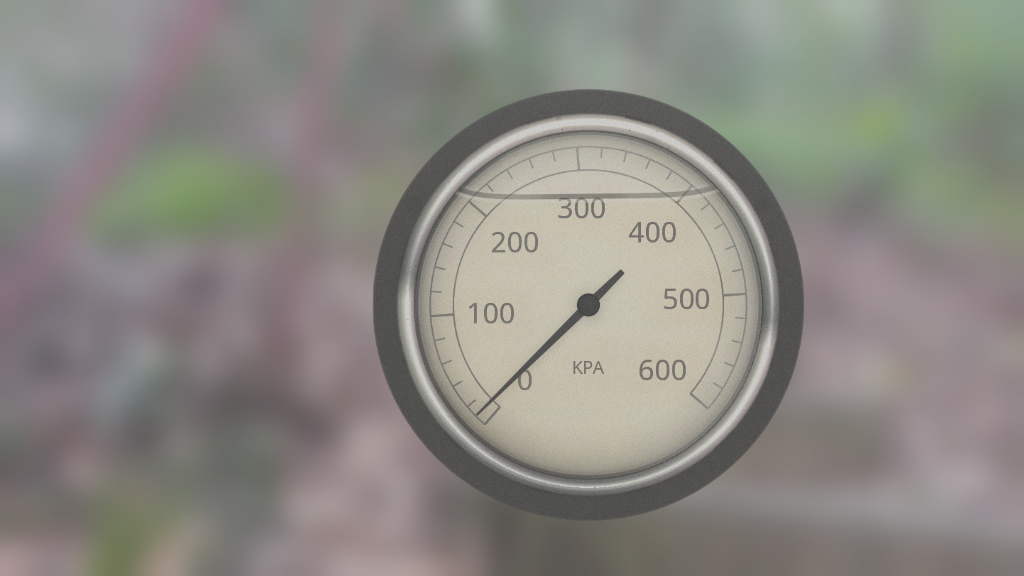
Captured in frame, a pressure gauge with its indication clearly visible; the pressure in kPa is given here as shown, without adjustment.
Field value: 10 kPa
